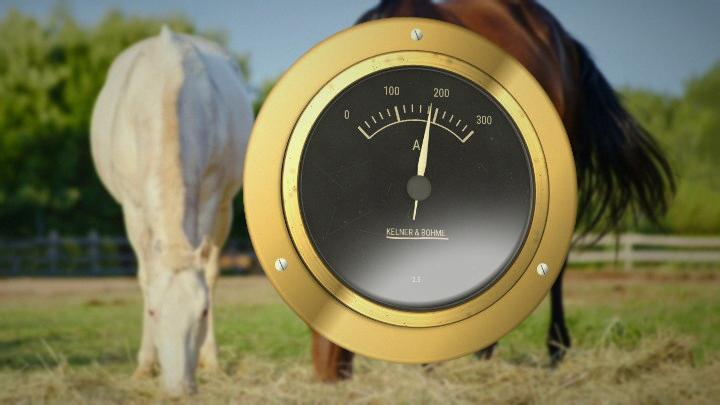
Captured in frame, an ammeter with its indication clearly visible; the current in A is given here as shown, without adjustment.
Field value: 180 A
